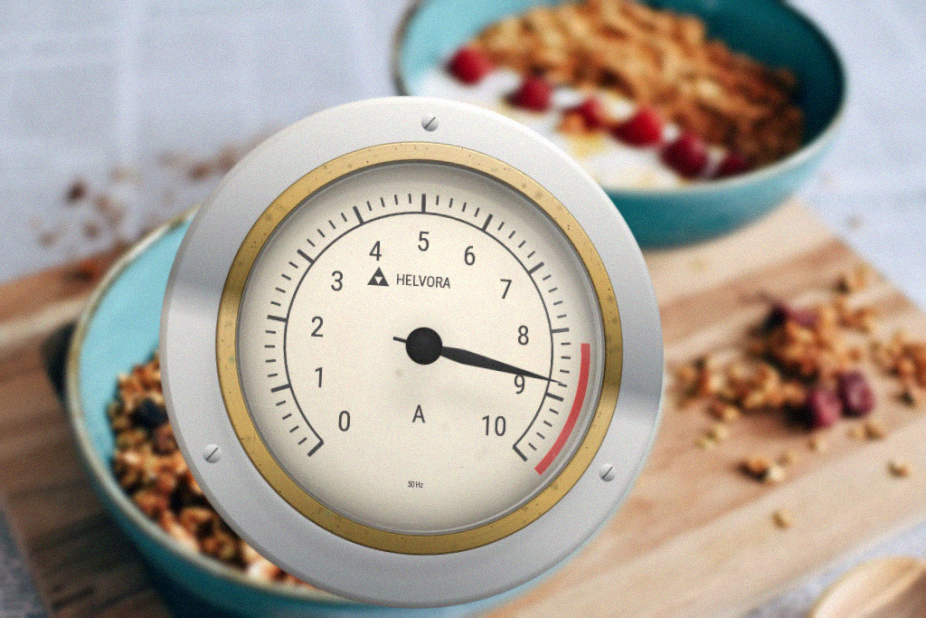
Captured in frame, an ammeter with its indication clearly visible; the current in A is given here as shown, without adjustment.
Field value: 8.8 A
